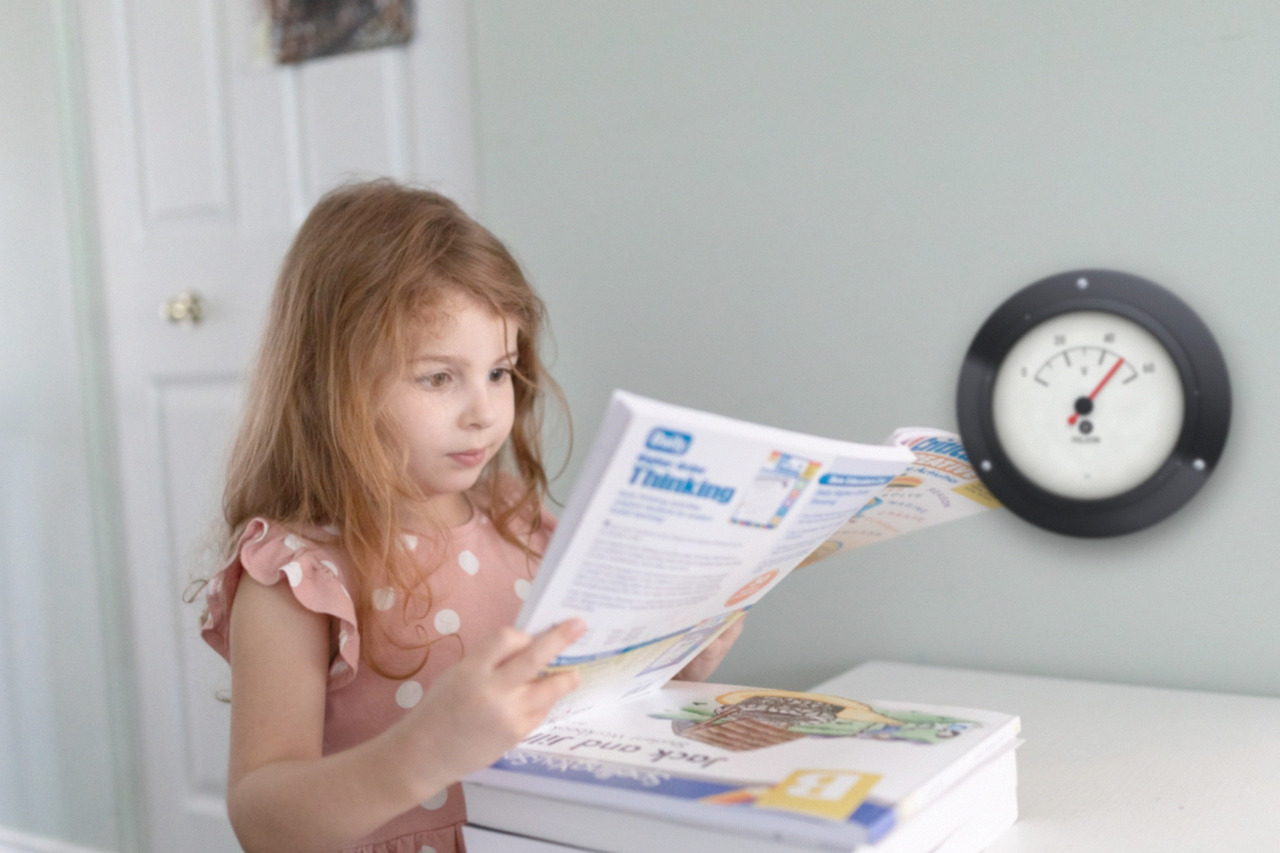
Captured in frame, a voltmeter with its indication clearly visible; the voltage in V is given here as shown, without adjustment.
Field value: 50 V
